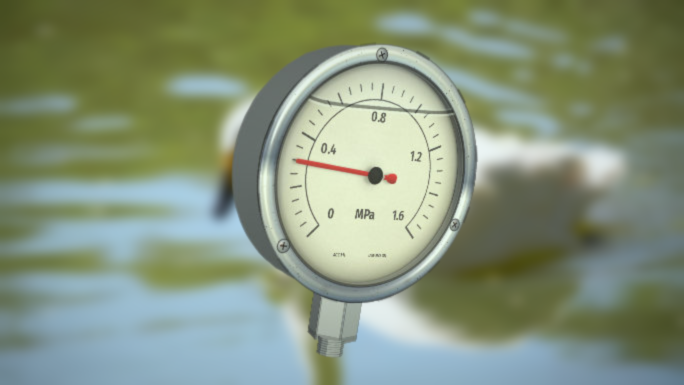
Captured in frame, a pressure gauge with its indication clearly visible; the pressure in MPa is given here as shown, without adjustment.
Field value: 0.3 MPa
